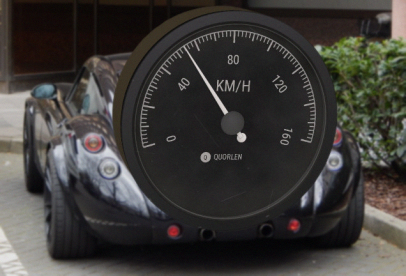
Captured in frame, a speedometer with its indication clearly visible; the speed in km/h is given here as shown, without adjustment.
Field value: 54 km/h
